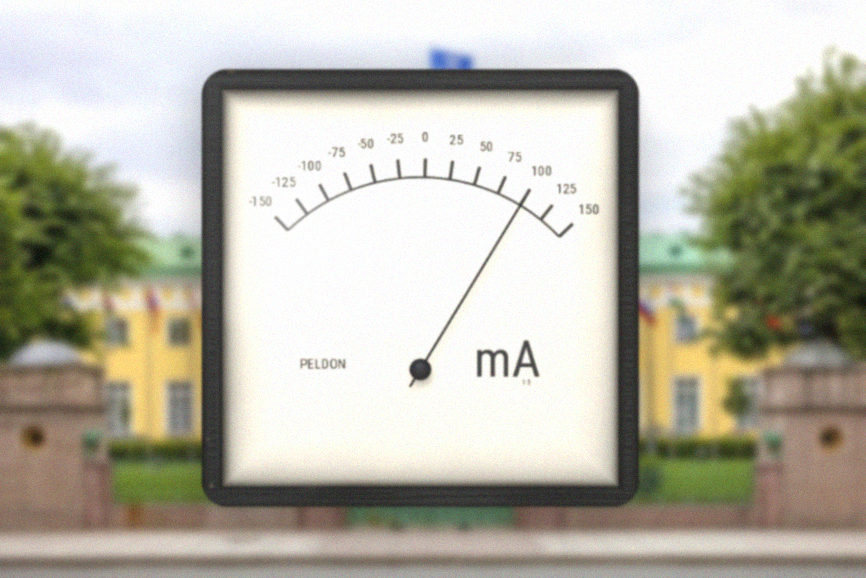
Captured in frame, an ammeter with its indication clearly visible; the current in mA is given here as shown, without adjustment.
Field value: 100 mA
